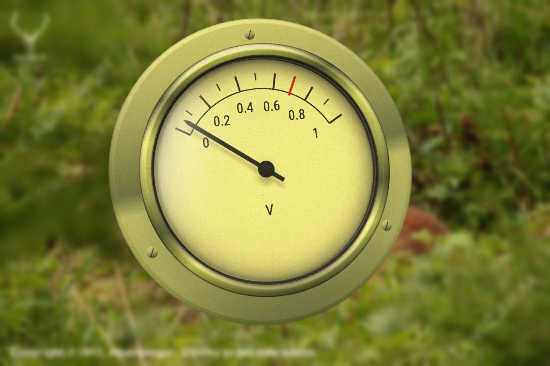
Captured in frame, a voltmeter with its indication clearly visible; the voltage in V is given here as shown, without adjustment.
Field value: 0.05 V
